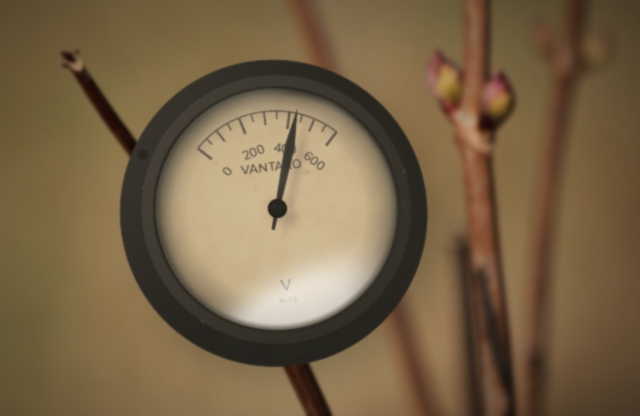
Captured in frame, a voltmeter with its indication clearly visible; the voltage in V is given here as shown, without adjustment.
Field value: 425 V
